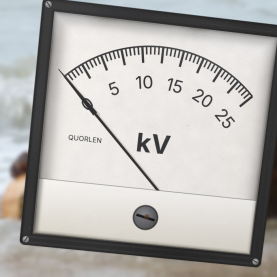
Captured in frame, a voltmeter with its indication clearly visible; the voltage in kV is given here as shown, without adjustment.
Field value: 0 kV
